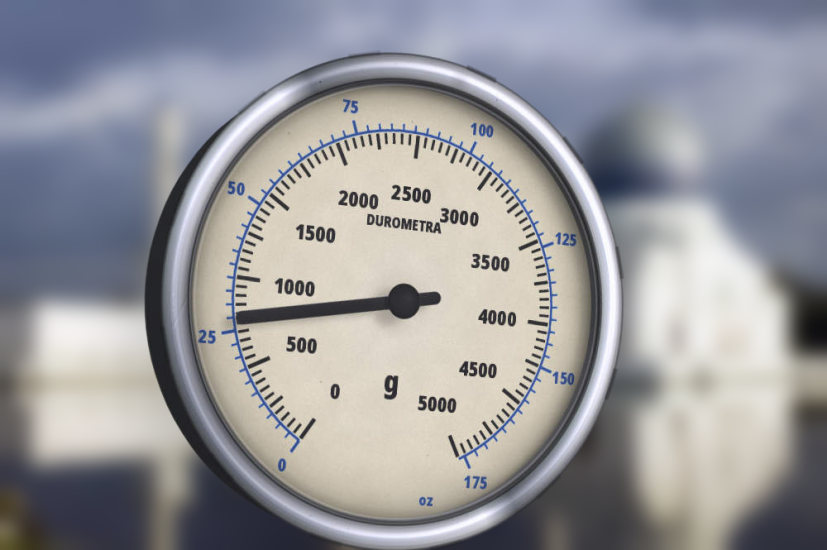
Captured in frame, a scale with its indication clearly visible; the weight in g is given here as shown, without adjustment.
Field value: 775 g
